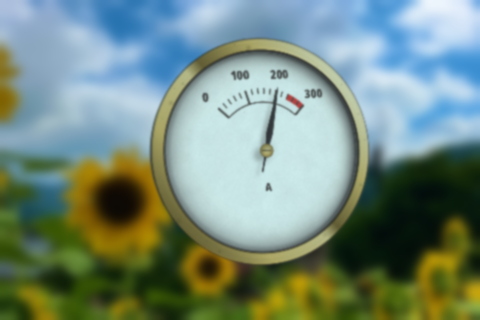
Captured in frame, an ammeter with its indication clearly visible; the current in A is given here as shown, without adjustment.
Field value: 200 A
